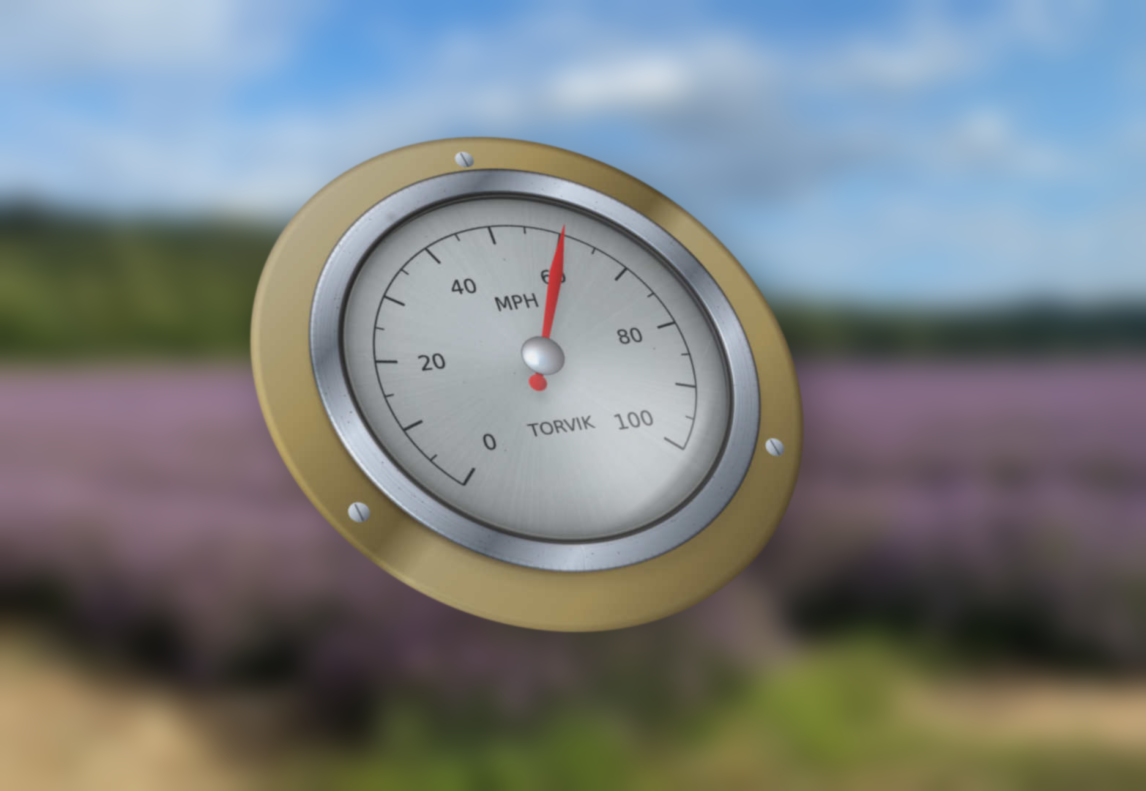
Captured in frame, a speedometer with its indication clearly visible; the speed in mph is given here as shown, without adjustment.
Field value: 60 mph
